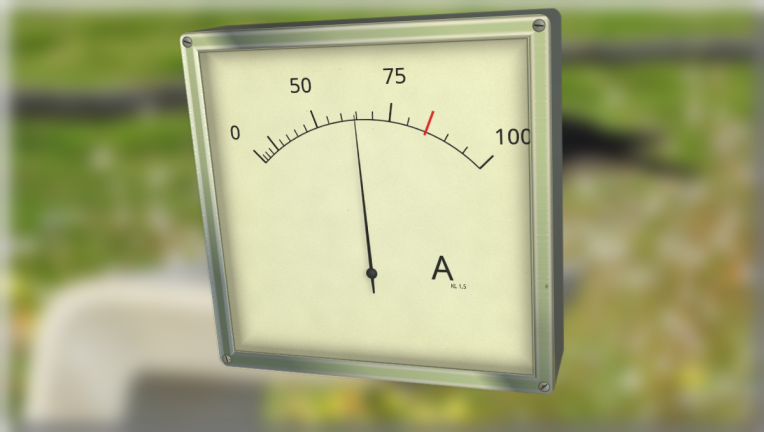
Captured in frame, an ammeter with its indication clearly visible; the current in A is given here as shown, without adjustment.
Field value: 65 A
